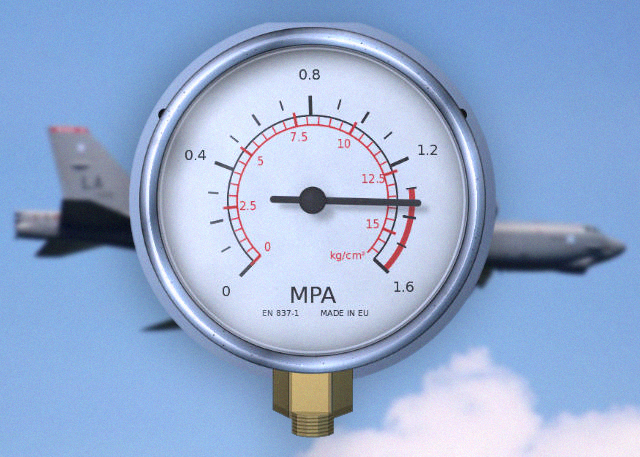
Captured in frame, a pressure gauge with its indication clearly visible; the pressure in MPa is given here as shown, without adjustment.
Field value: 1.35 MPa
